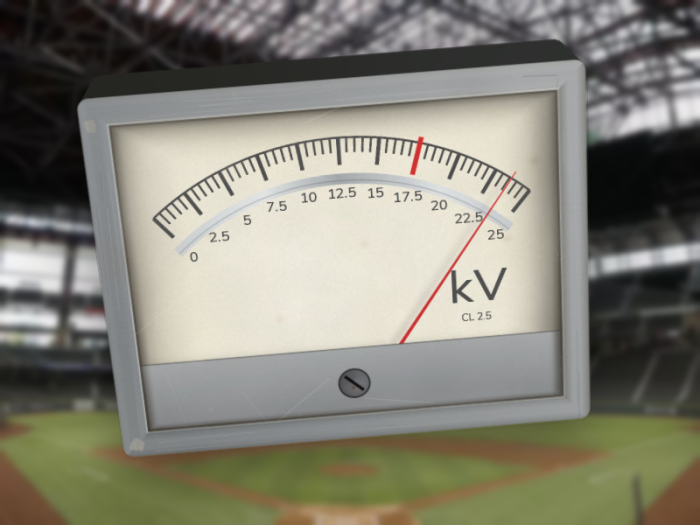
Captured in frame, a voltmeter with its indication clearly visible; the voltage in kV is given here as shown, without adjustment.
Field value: 23.5 kV
